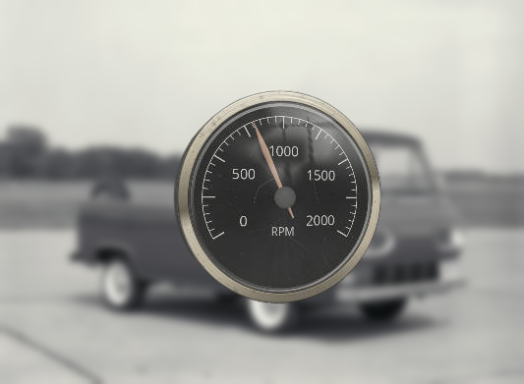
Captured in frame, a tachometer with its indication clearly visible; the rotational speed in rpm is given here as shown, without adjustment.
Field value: 800 rpm
